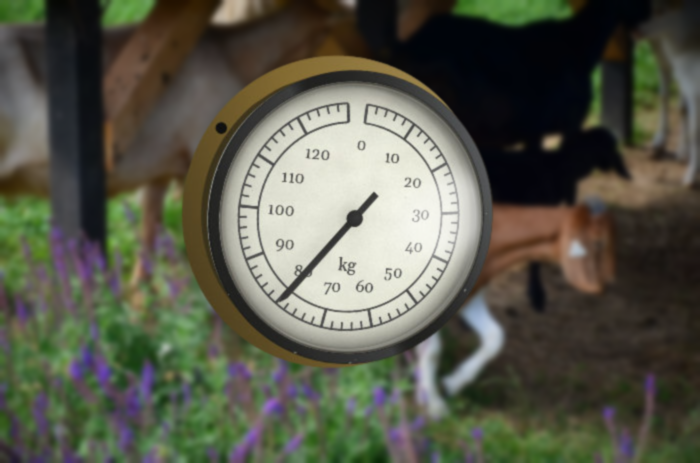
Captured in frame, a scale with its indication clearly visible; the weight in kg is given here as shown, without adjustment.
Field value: 80 kg
